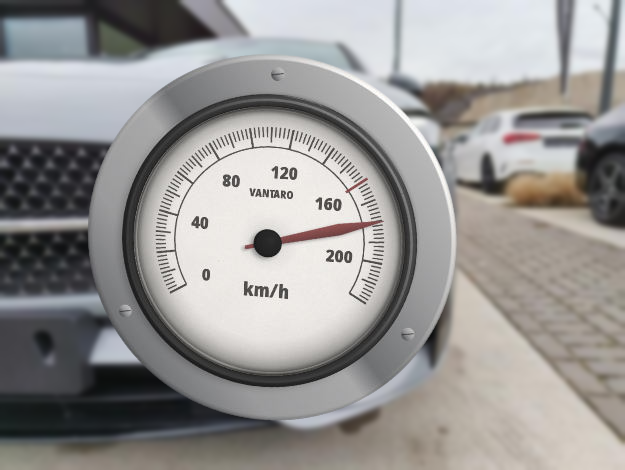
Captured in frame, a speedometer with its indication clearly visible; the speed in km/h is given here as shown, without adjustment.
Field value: 180 km/h
